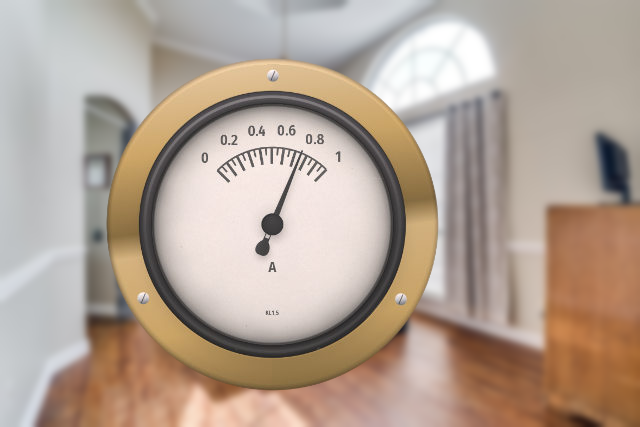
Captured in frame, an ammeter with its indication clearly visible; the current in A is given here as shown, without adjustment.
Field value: 0.75 A
